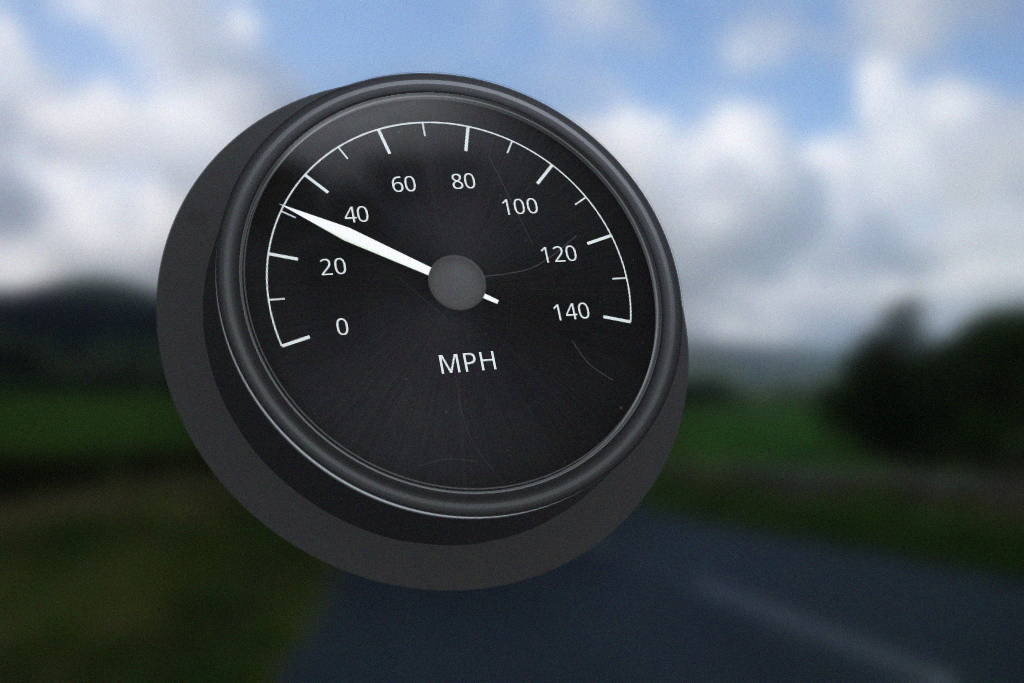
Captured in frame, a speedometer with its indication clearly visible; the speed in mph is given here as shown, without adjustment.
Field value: 30 mph
